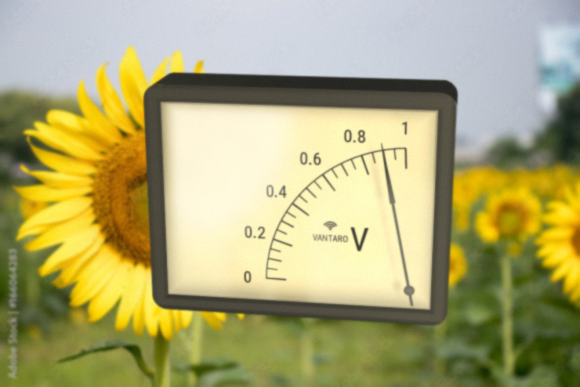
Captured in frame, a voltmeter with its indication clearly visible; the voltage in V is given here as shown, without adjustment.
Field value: 0.9 V
